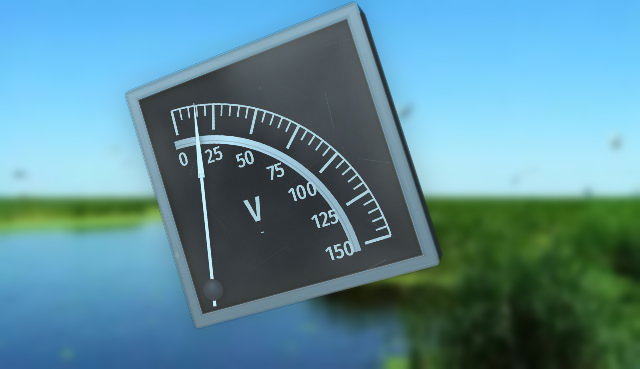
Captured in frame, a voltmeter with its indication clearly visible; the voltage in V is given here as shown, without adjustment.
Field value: 15 V
